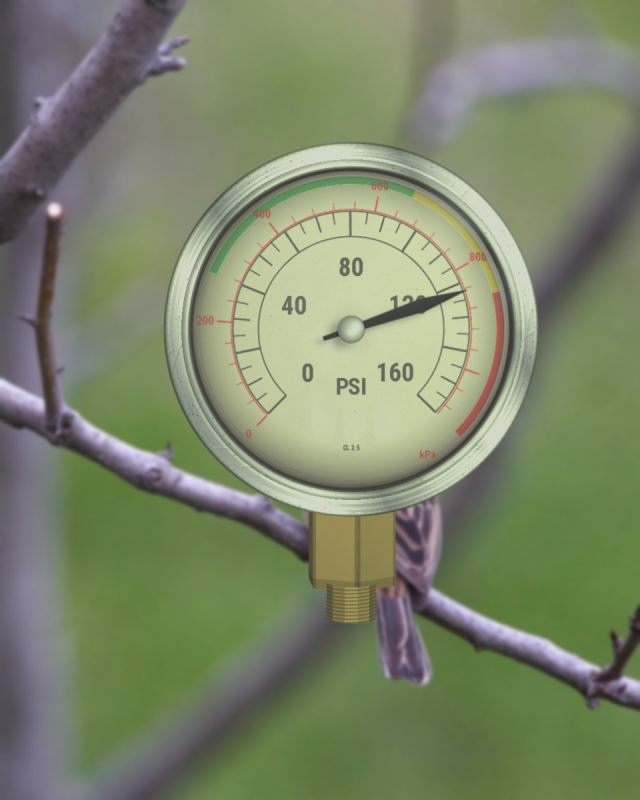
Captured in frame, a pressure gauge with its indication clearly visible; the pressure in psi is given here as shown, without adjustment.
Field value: 122.5 psi
